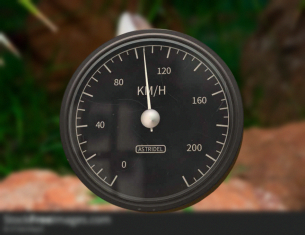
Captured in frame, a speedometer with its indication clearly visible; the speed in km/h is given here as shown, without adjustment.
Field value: 105 km/h
